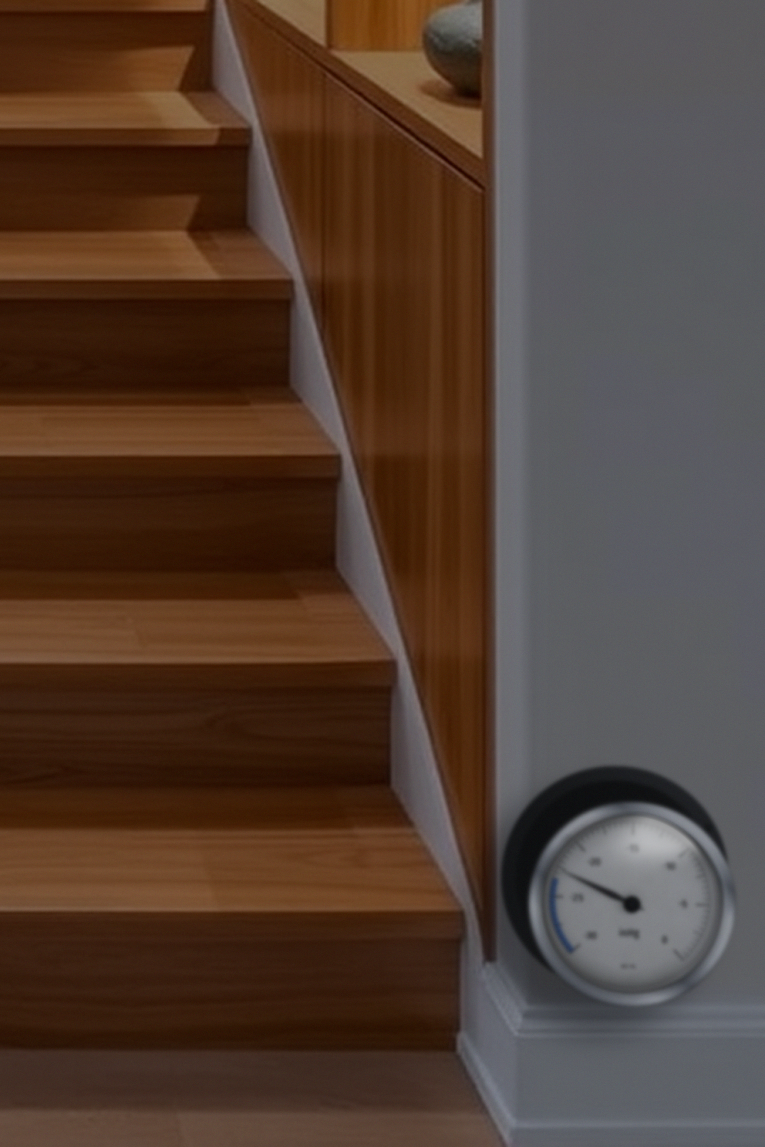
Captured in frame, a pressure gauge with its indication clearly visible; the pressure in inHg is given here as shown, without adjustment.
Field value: -22.5 inHg
